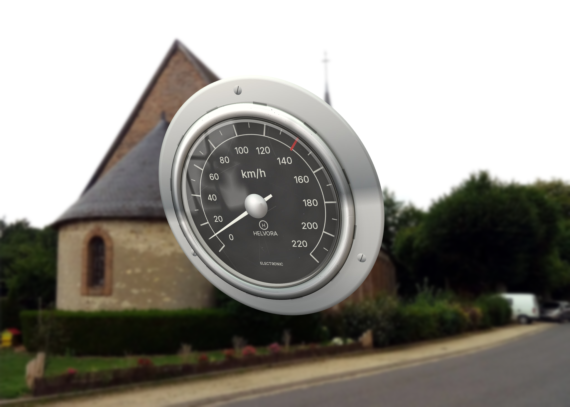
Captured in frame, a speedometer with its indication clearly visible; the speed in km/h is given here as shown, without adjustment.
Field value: 10 km/h
